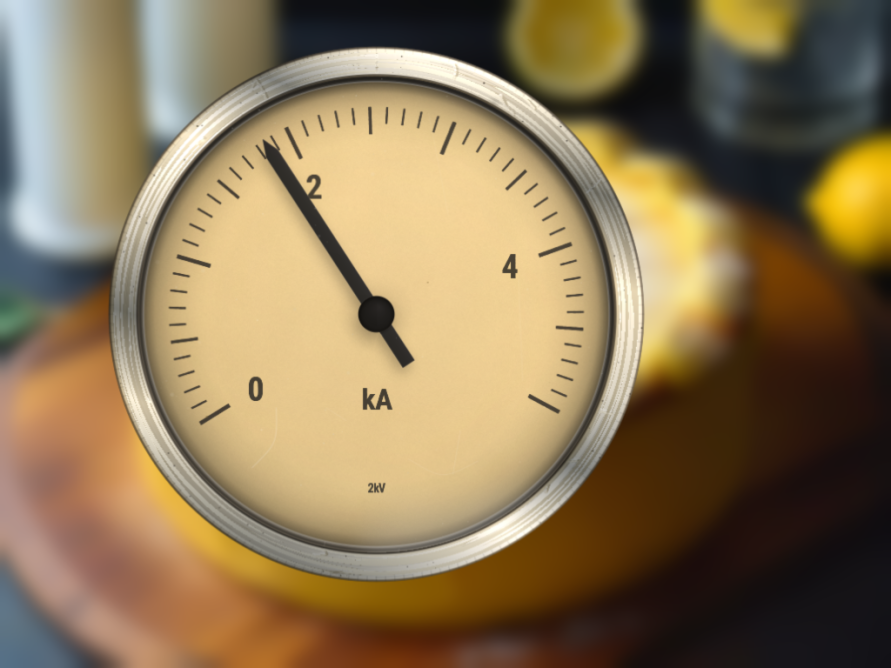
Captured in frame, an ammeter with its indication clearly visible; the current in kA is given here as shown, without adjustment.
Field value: 1.85 kA
